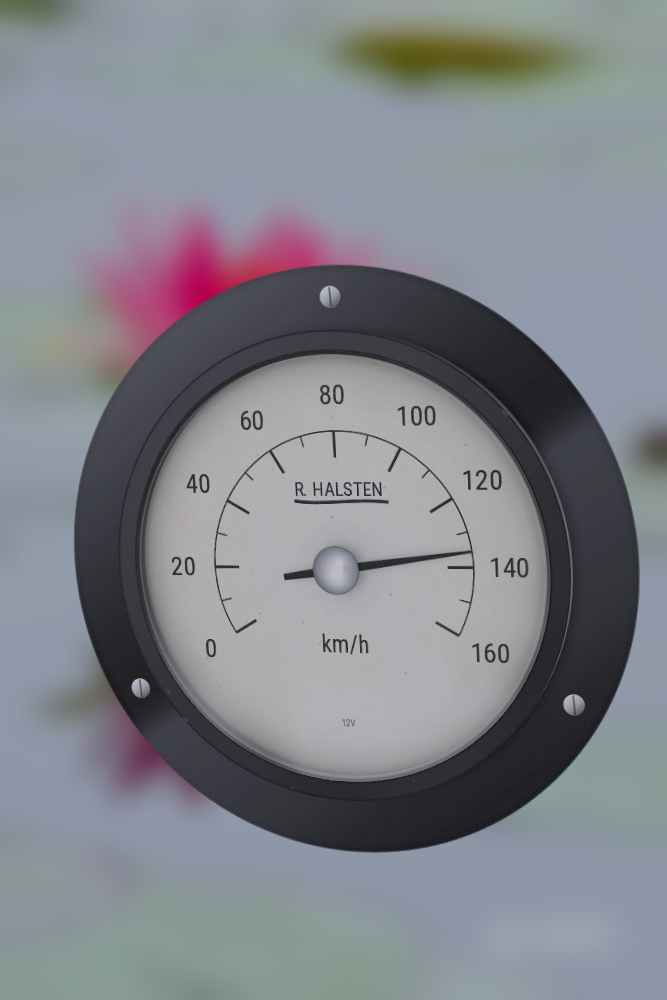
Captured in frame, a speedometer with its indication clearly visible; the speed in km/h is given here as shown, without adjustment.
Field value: 135 km/h
